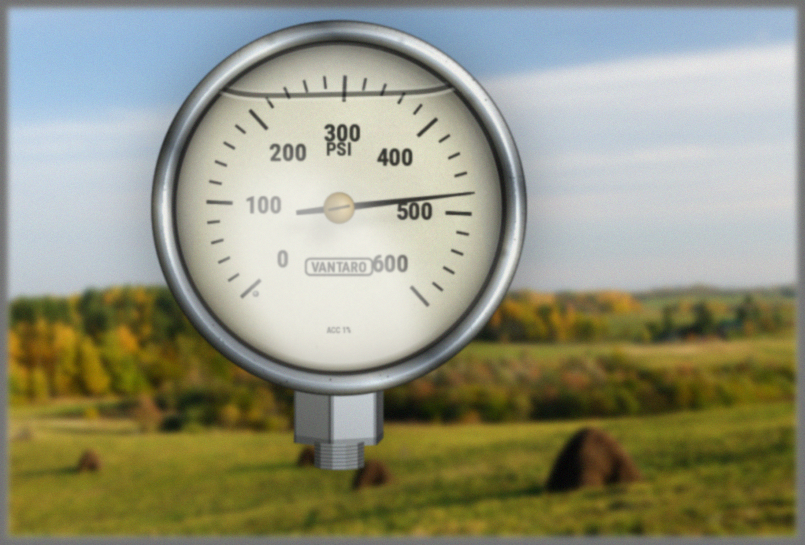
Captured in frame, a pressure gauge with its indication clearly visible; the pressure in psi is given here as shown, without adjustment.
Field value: 480 psi
